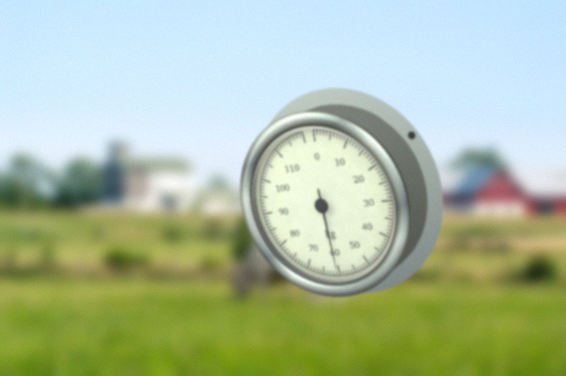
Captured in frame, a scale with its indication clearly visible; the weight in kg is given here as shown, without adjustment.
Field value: 60 kg
